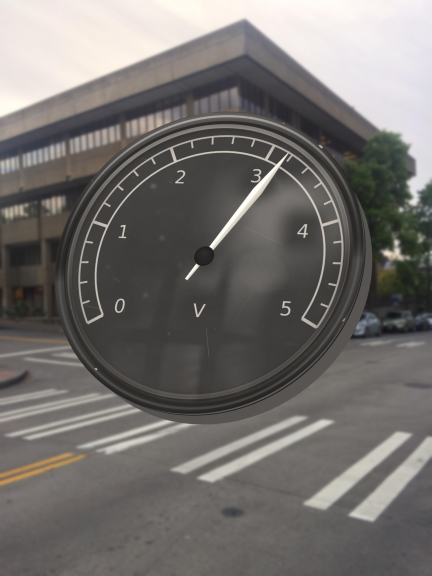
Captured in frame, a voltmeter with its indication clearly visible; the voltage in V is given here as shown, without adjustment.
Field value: 3.2 V
